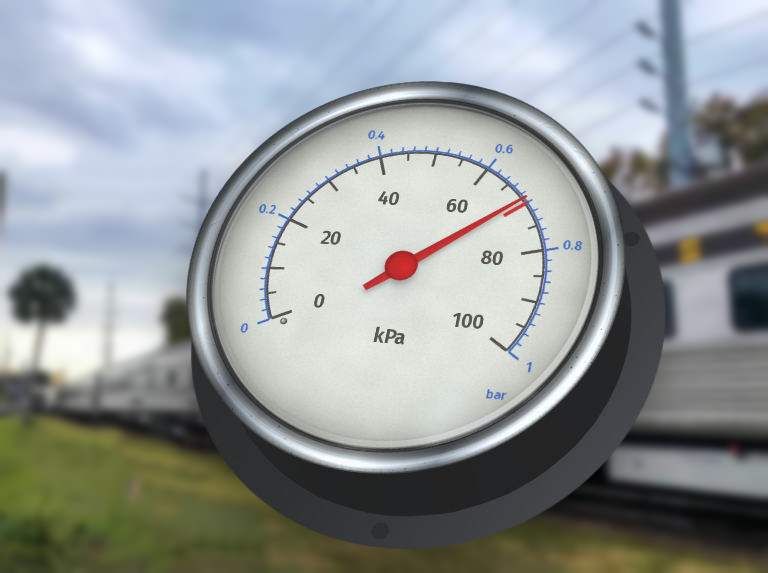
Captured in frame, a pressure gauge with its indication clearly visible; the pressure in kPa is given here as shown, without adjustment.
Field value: 70 kPa
